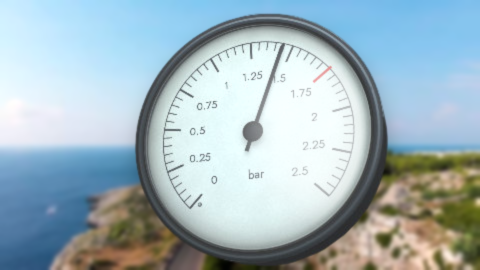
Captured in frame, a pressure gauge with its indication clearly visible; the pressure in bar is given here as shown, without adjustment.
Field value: 1.45 bar
